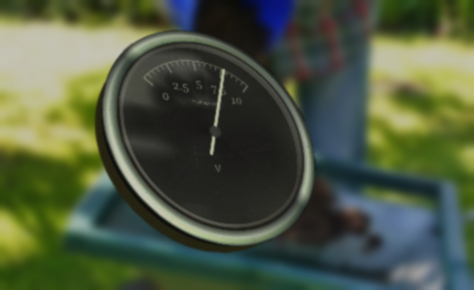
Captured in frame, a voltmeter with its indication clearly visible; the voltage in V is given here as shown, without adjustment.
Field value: 7.5 V
